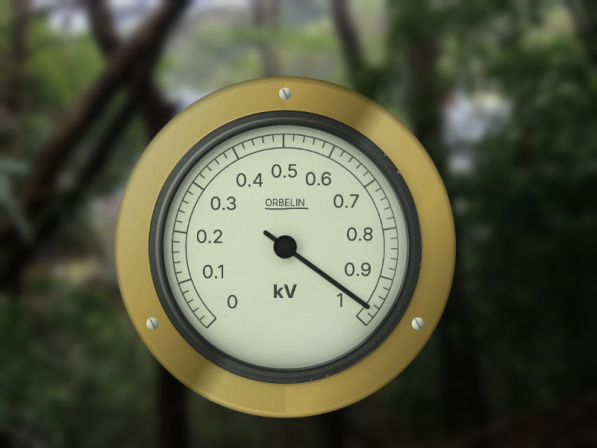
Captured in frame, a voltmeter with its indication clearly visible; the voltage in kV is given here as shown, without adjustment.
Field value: 0.97 kV
